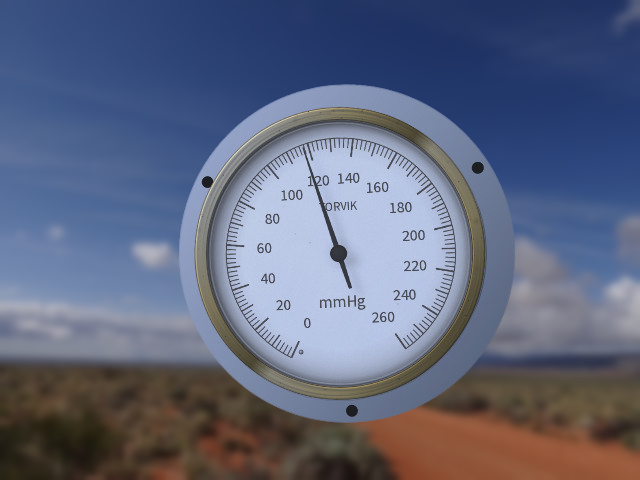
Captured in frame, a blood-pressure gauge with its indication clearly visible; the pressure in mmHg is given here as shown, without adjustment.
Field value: 118 mmHg
